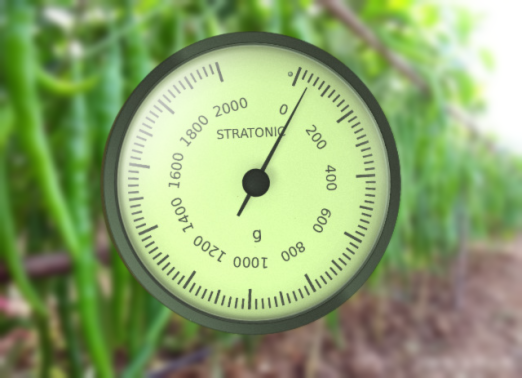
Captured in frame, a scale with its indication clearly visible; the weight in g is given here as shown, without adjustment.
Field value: 40 g
